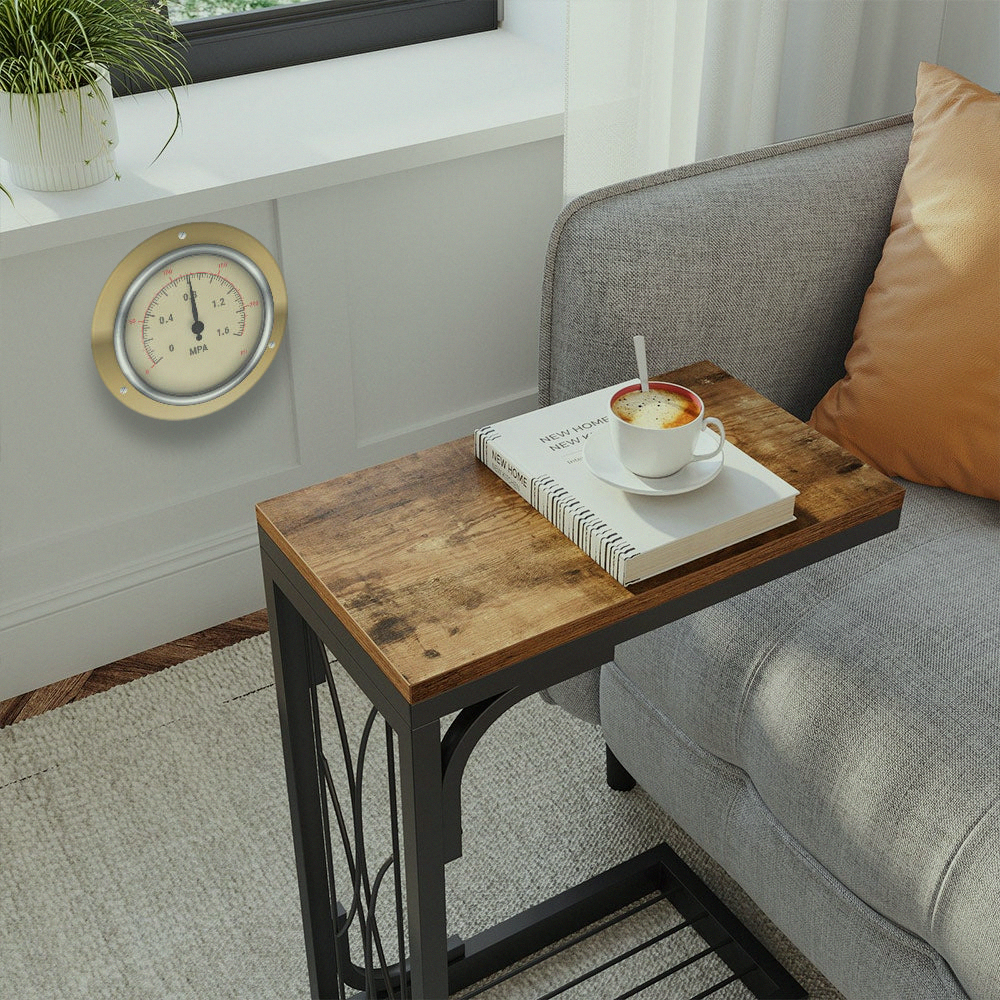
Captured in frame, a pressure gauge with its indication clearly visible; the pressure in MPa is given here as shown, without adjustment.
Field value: 0.8 MPa
